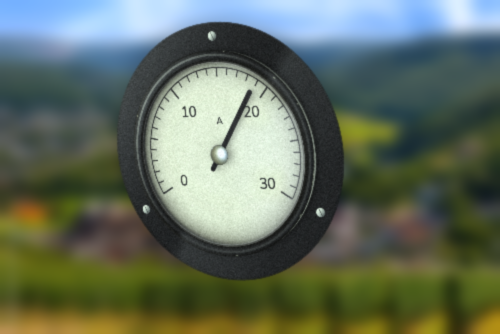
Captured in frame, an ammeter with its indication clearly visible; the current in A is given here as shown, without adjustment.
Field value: 19 A
